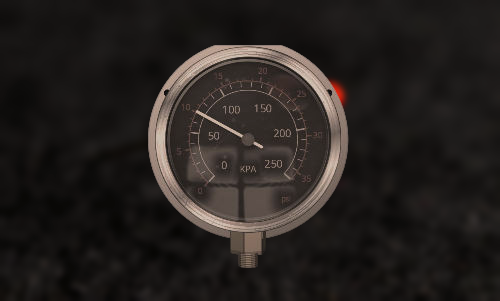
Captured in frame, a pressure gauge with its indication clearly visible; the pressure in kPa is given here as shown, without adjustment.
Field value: 70 kPa
